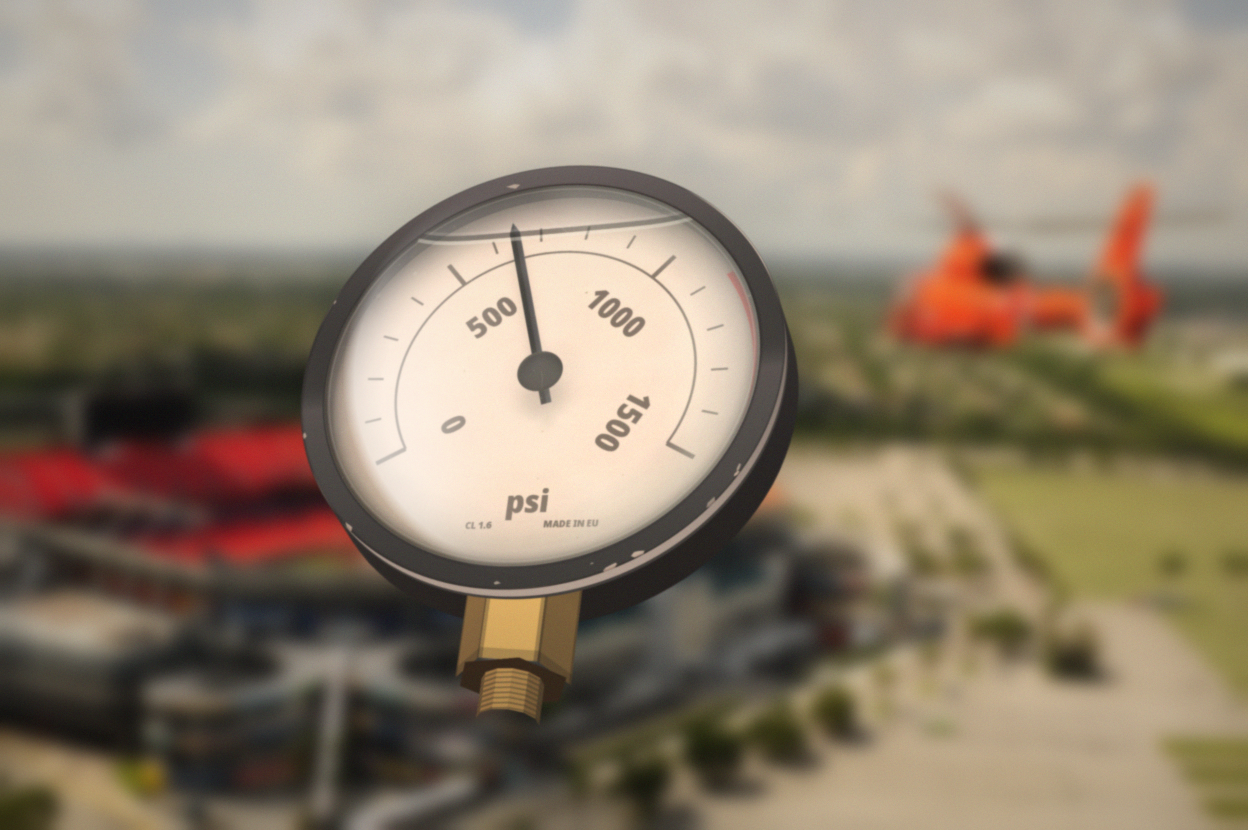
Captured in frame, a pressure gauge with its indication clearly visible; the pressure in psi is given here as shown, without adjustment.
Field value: 650 psi
